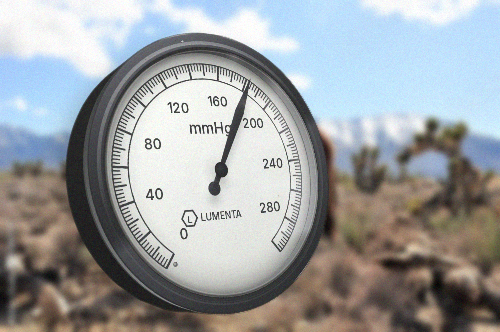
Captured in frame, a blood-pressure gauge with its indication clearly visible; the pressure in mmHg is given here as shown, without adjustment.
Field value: 180 mmHg
